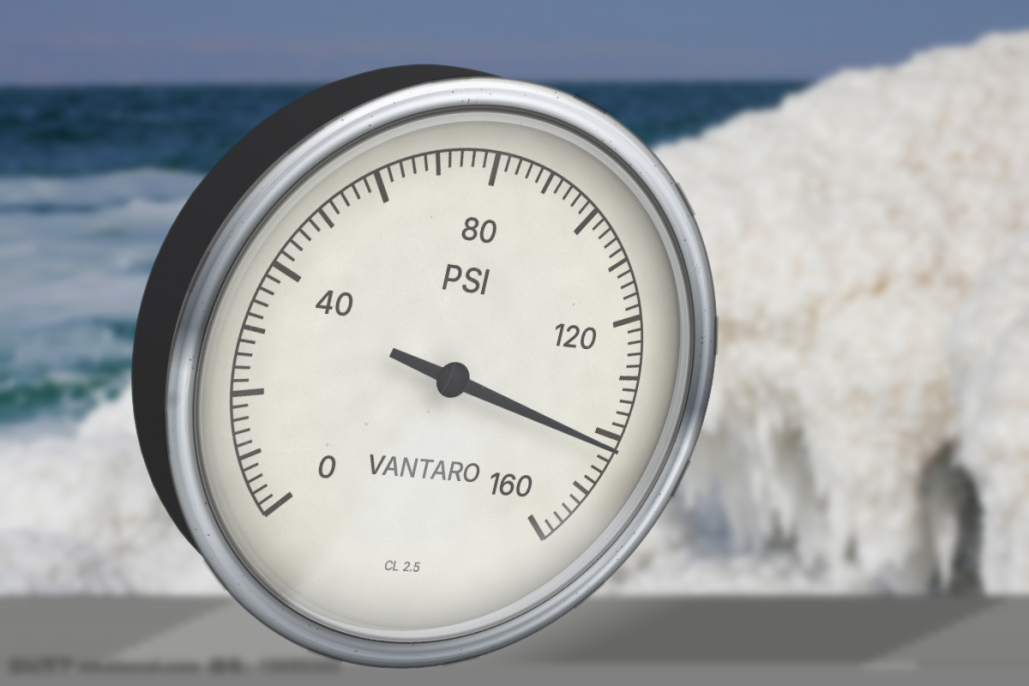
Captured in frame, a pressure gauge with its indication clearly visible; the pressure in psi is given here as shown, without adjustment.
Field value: 142 psi
